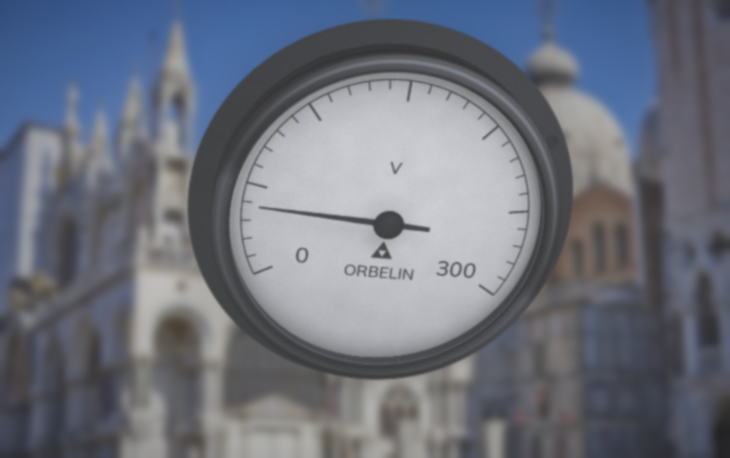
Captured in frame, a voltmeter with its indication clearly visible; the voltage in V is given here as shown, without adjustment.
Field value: 40 V
